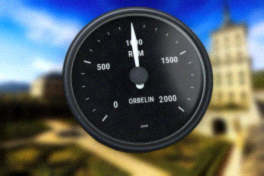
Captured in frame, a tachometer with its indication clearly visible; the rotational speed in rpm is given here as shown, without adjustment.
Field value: 1000 rpm
